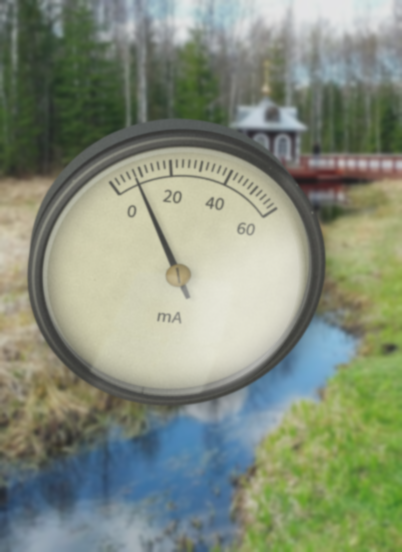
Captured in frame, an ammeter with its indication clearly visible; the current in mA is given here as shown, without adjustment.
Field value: 8 mA
